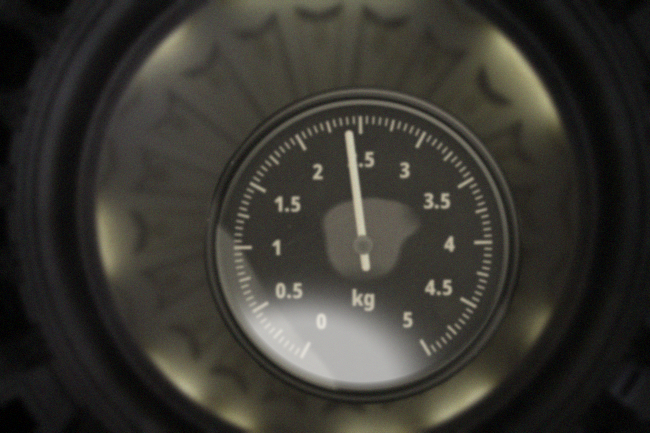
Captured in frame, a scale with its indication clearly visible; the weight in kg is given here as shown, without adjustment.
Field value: 2.4 kg
